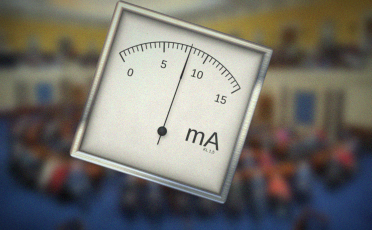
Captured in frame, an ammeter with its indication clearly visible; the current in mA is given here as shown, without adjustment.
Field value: 8 mA
